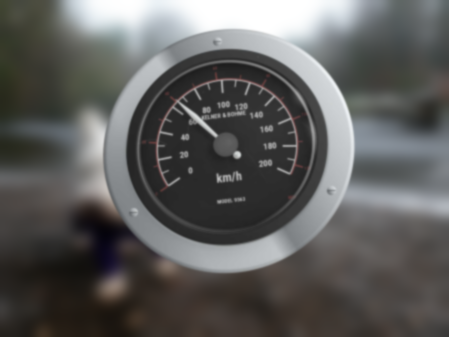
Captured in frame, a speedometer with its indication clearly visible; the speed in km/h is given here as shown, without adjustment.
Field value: 65 km/h
